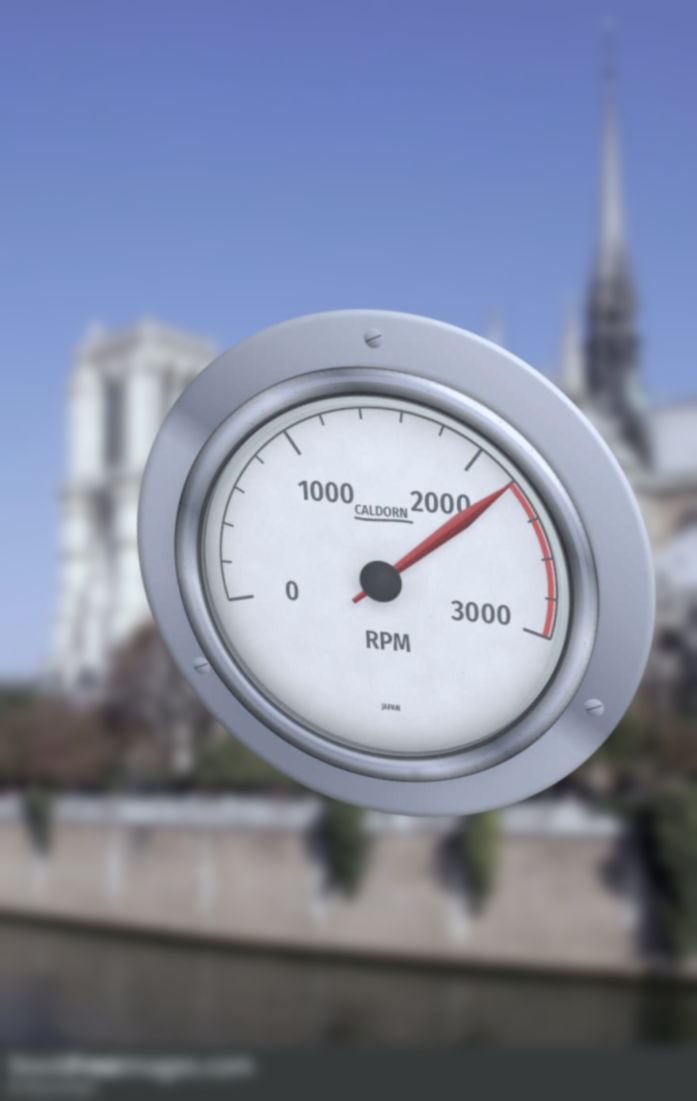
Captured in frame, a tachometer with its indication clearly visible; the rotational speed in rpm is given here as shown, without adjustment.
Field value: 2200 rpm
